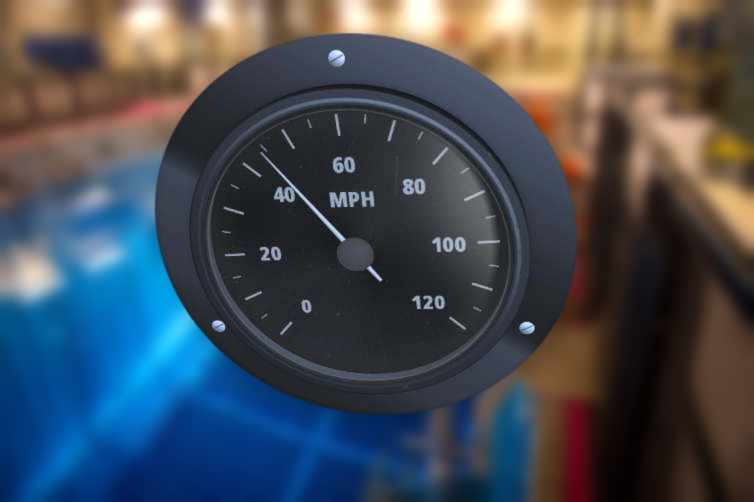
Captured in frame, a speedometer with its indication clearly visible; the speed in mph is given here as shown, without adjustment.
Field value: 45 mph
